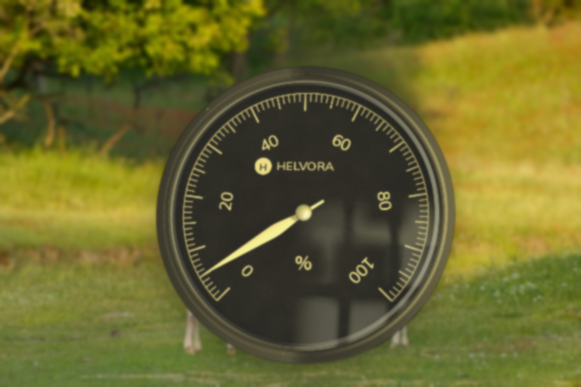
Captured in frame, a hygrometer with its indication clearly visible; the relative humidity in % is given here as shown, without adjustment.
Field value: 5 %
